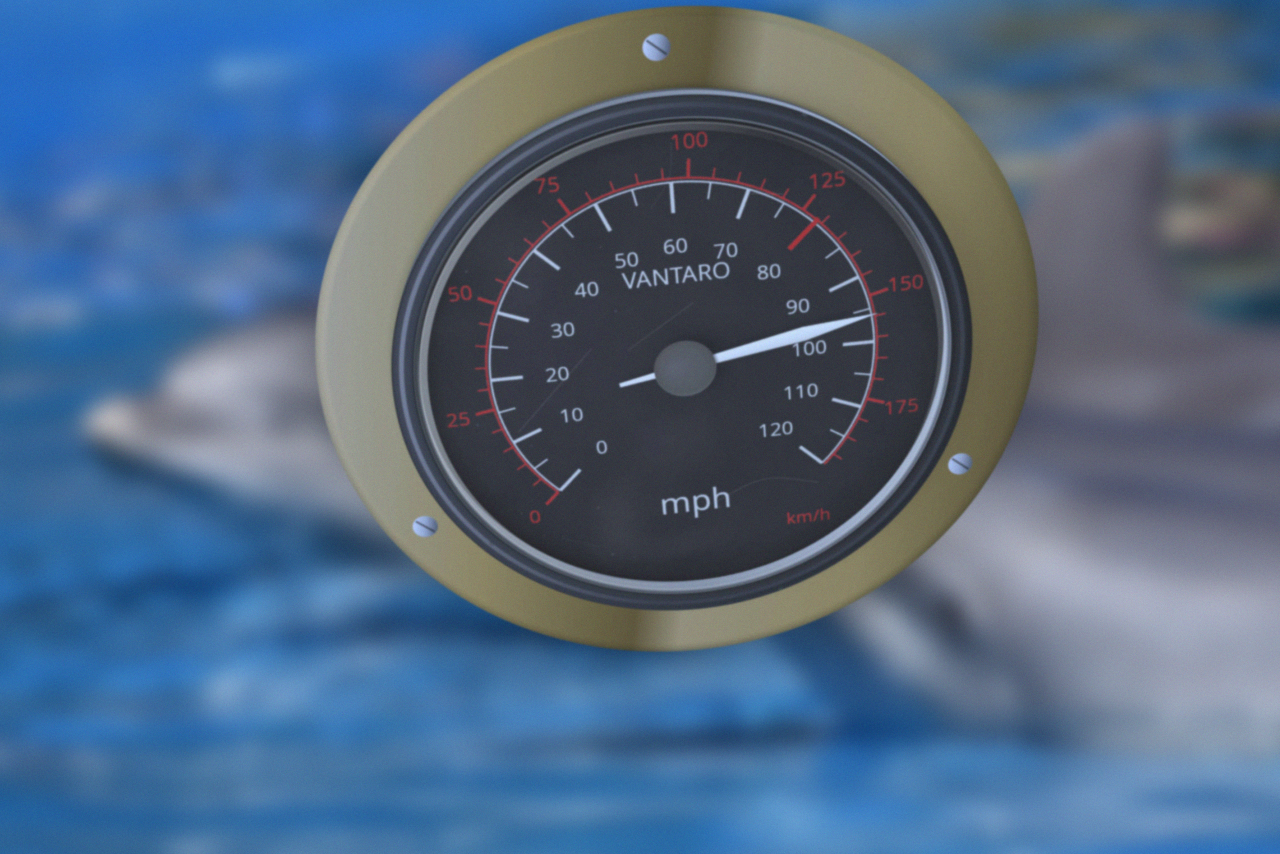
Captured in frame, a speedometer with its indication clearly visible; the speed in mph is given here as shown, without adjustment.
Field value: 95 mph
